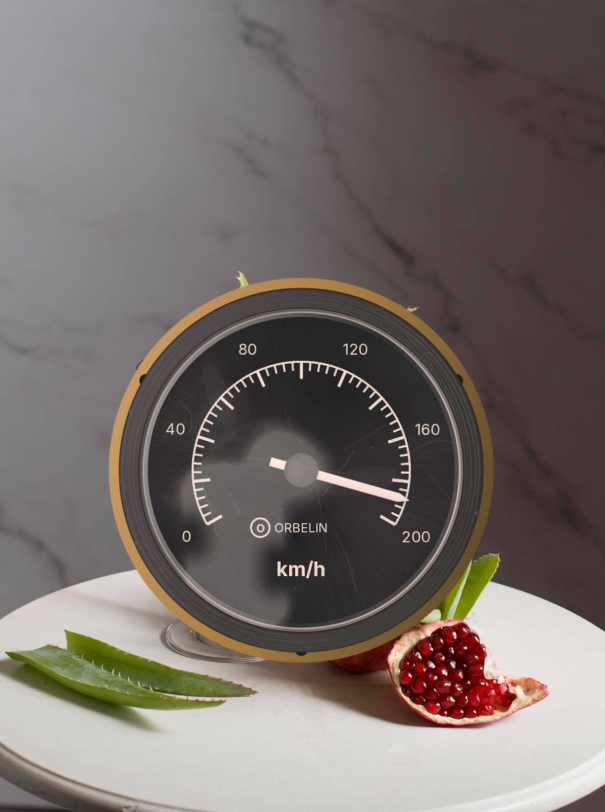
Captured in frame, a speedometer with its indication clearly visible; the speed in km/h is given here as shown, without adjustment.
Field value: 188 km/h
